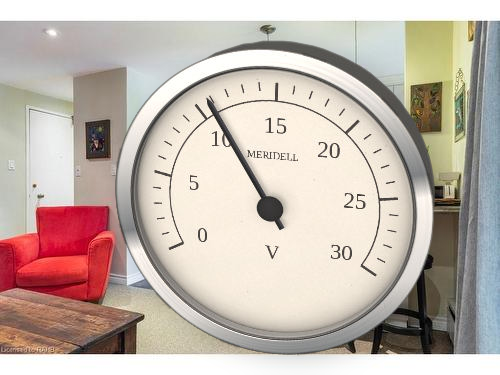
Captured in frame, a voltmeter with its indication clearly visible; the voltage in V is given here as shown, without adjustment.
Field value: 11 V
